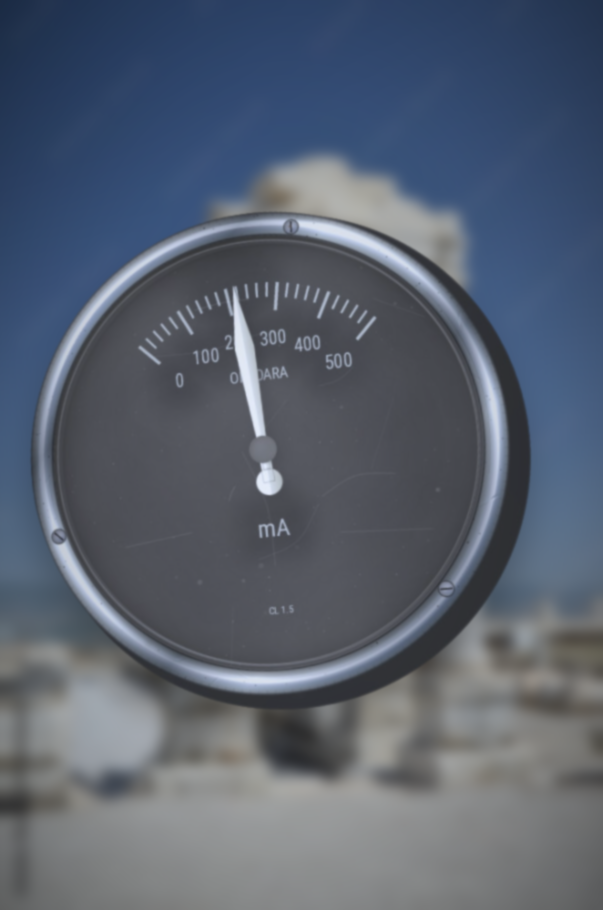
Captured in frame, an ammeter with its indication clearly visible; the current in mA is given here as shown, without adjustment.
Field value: 220 mA
